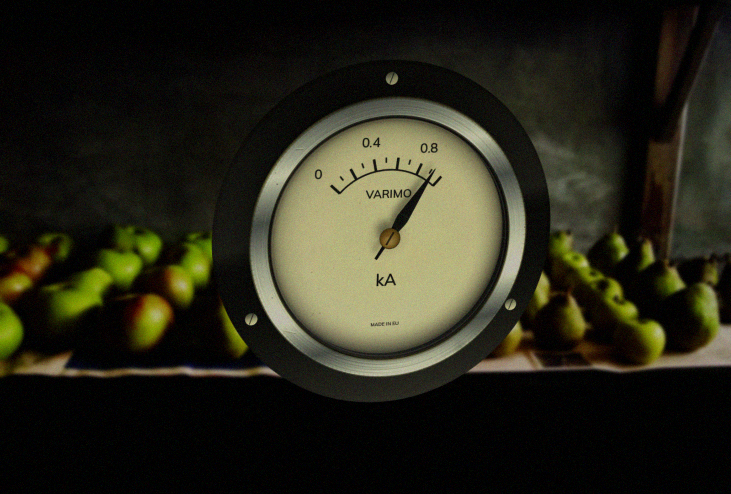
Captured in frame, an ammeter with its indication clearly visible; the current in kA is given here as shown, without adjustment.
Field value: 0.9 kA
